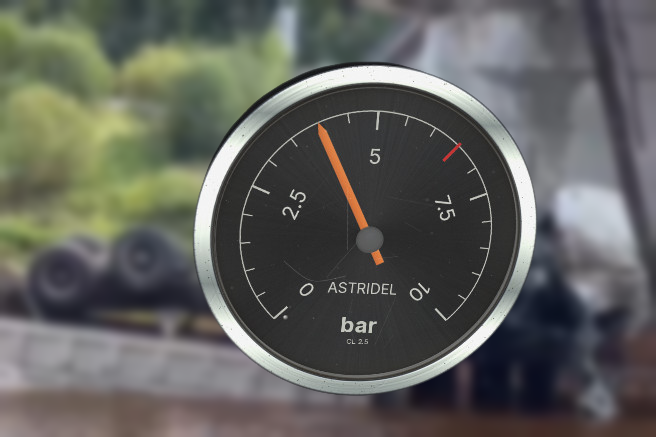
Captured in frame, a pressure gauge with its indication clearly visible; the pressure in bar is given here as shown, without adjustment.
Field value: 4 bar
